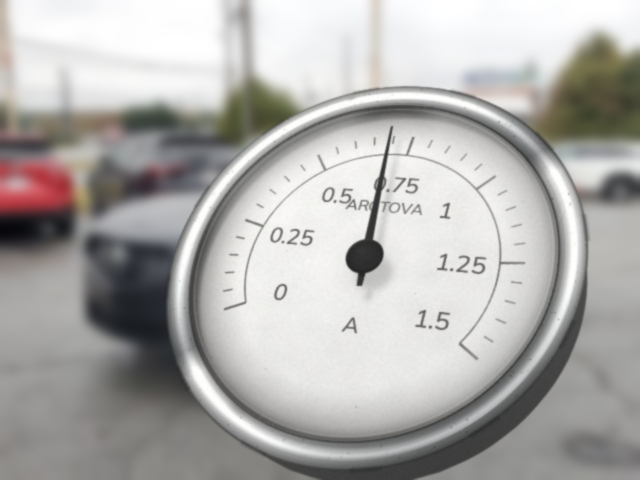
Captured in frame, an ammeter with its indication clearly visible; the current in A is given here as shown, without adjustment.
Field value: 0.7 A
